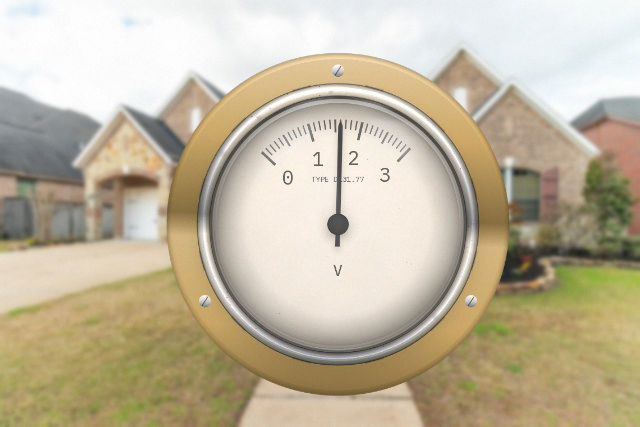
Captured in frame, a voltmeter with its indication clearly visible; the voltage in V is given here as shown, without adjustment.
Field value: 1.6 V
